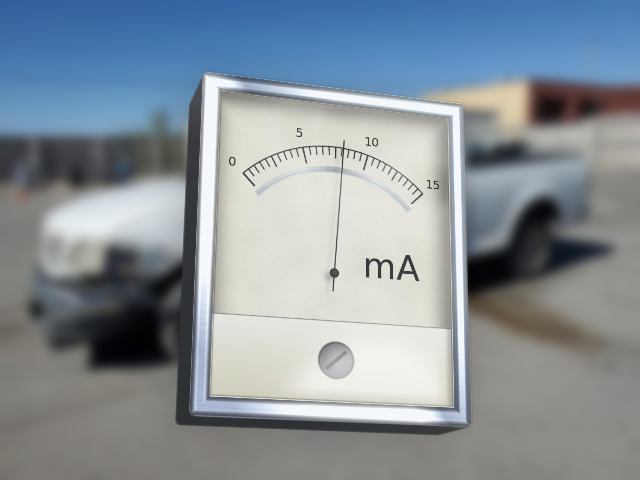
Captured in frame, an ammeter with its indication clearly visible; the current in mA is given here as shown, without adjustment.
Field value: 8 mA
